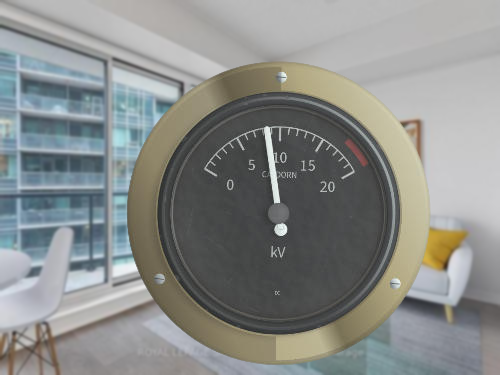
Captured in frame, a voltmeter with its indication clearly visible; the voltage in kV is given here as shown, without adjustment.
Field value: 8.5 kV
